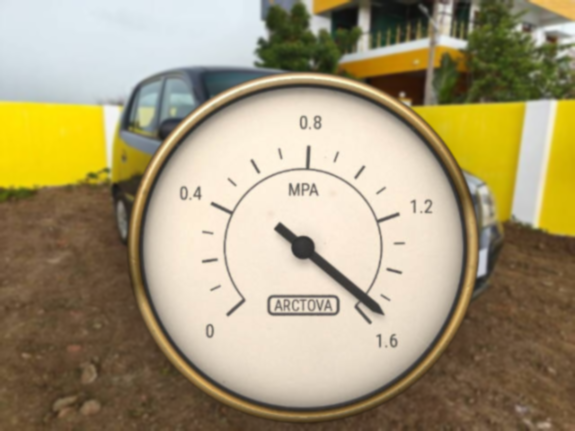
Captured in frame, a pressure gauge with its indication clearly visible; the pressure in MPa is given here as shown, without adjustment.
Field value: 1.55 MPa
